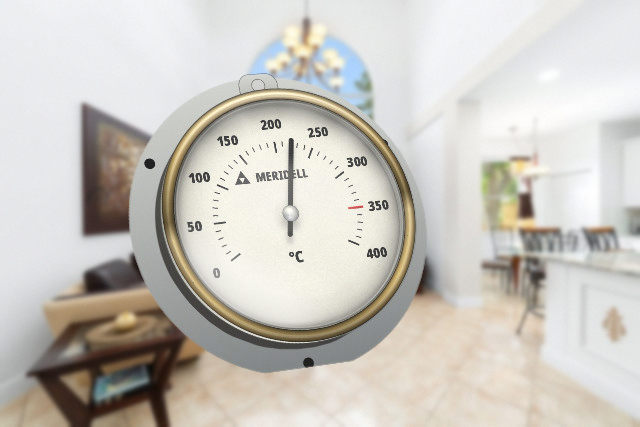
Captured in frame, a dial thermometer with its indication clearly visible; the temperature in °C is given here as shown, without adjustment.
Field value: 220 °C
